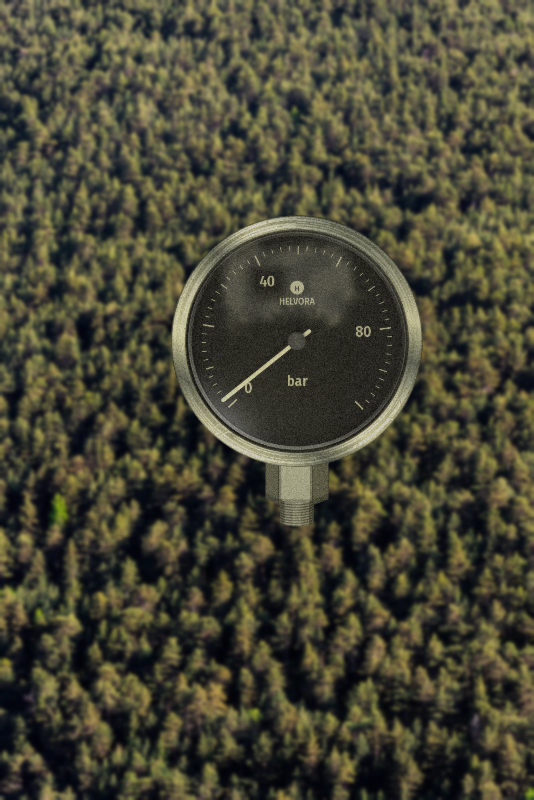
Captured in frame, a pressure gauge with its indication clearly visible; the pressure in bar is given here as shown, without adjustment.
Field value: 2 bar
